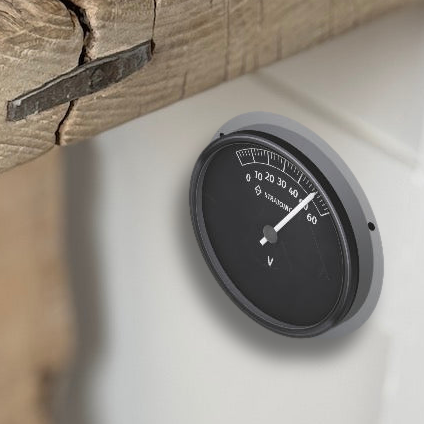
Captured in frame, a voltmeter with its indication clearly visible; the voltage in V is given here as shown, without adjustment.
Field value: 50 V
